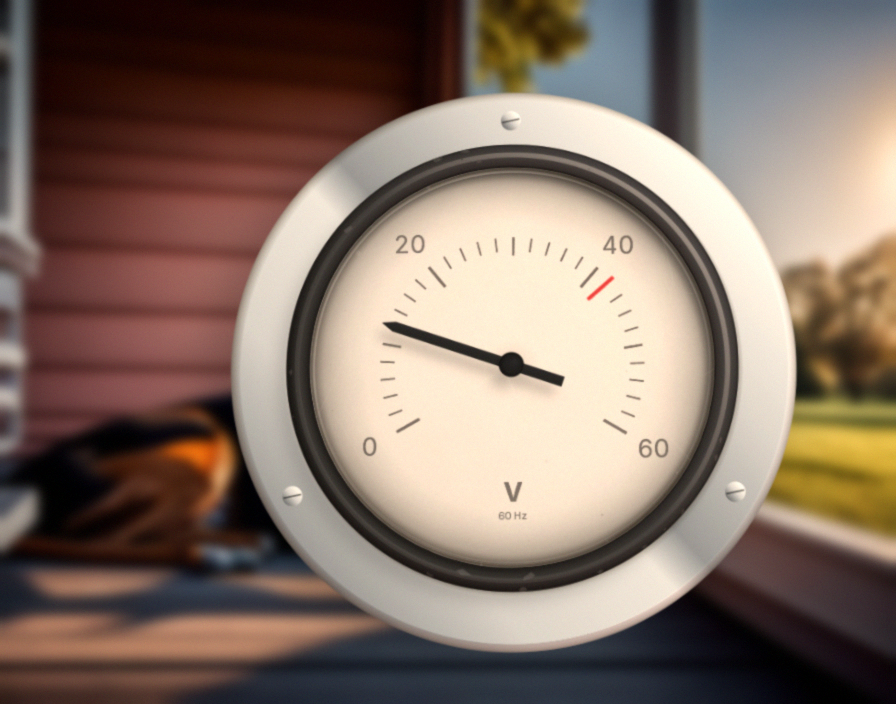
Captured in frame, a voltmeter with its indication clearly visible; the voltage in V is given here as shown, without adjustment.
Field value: 12 V
